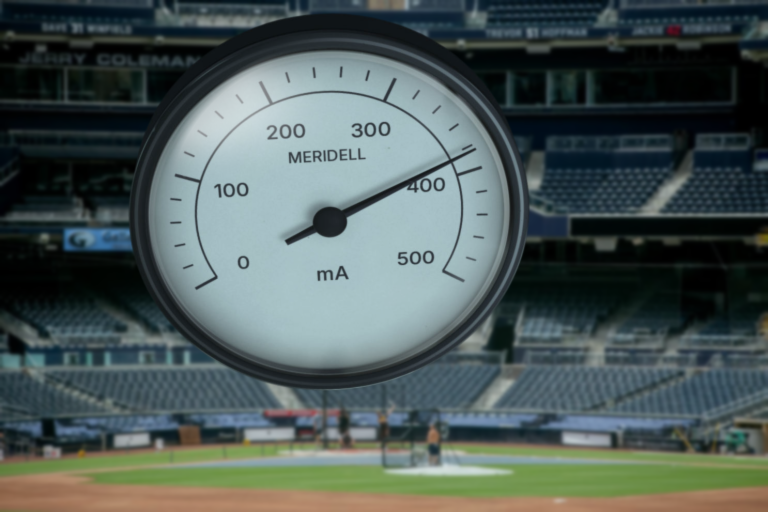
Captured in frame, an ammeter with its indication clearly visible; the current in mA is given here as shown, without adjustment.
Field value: 380 mA
